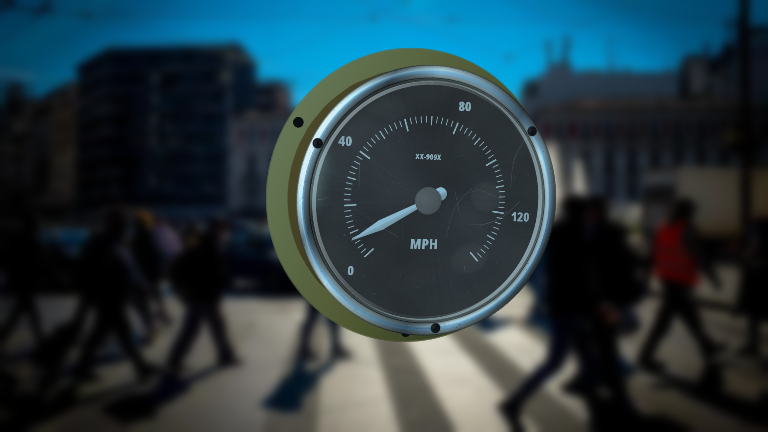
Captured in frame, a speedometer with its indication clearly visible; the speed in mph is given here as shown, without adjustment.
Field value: 8 mph
